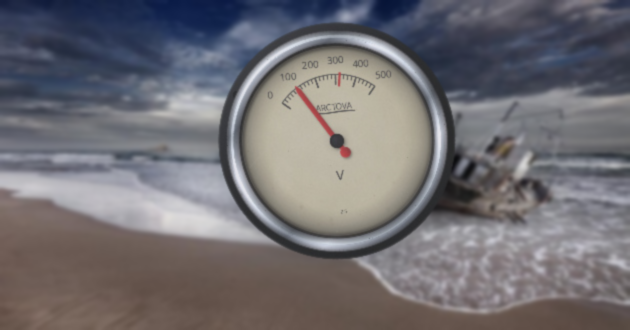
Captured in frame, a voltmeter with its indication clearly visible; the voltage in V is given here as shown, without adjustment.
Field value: 100 V
